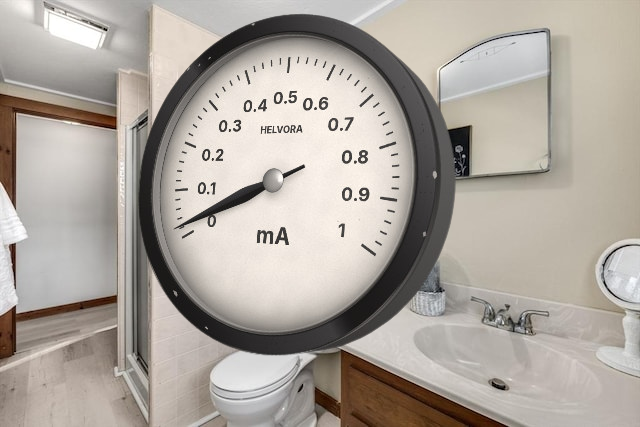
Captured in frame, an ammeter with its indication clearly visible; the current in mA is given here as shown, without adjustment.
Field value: 0.02 mA
